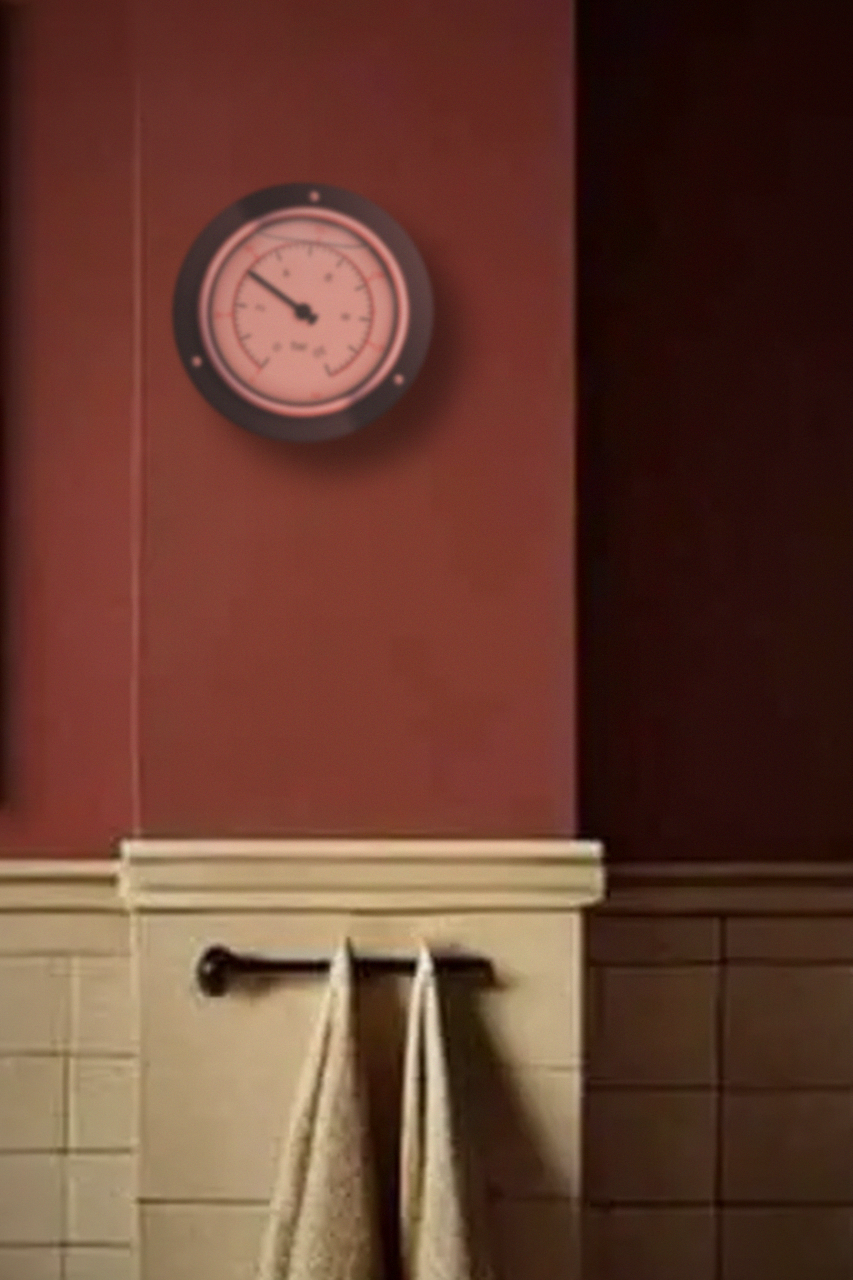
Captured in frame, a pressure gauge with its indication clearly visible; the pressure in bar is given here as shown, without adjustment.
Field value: 3 bar
